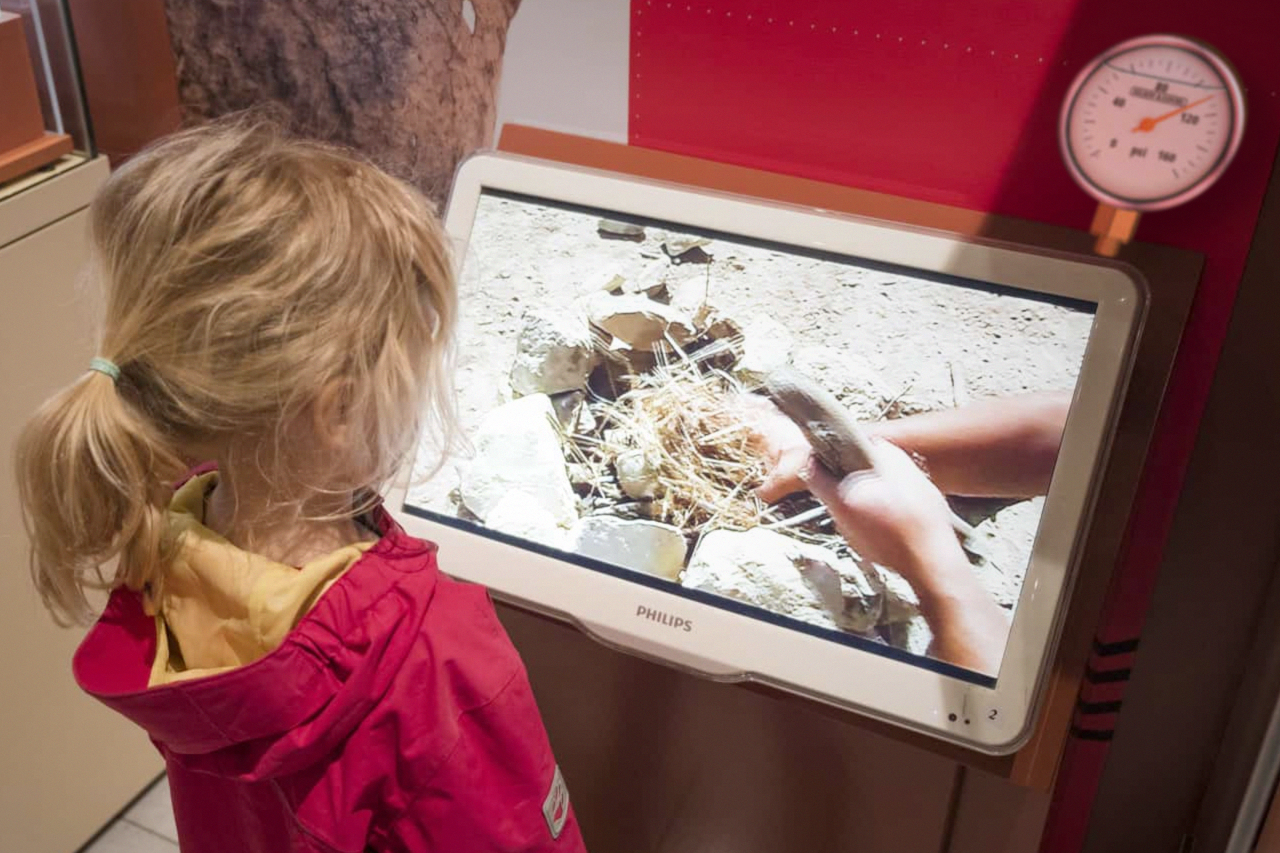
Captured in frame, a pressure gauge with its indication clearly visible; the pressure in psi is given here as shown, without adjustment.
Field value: 110 psi
